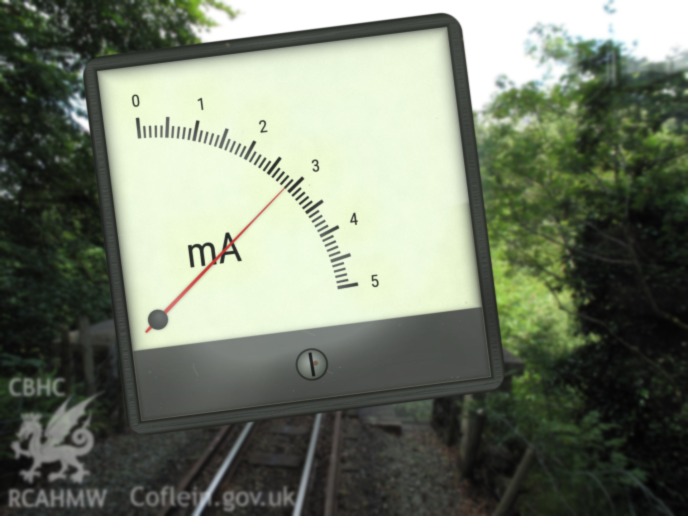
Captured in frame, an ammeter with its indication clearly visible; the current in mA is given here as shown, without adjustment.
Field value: 2.9 mA
